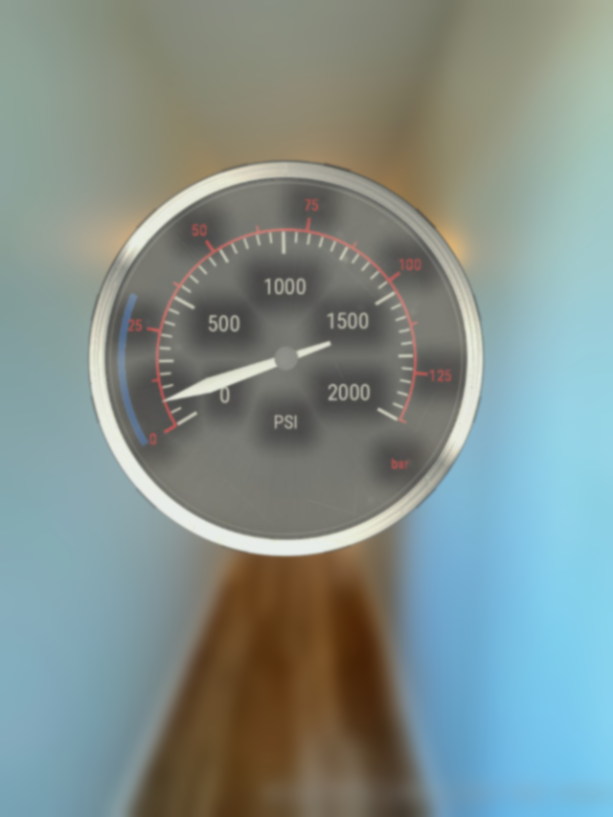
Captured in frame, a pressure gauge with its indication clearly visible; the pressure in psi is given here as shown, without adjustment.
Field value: 100 psi
